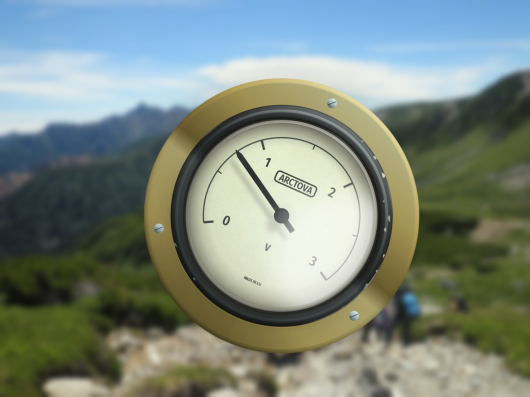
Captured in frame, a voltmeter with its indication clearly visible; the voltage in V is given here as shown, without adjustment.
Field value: 0.75 V
